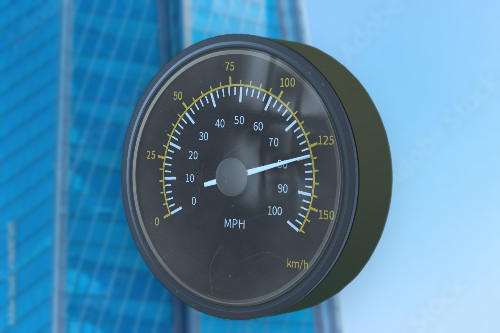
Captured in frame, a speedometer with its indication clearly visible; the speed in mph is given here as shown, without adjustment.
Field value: 80 mph
